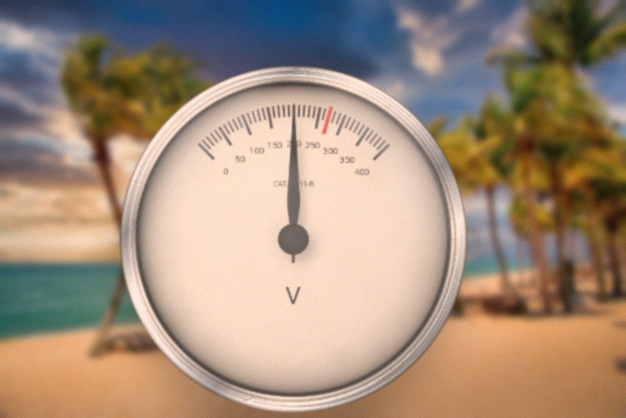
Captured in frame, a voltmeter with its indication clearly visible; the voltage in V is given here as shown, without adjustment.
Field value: 200 V
